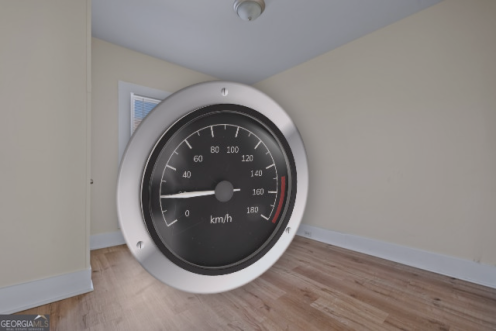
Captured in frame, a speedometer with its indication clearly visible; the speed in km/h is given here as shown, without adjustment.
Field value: 20 km/h
